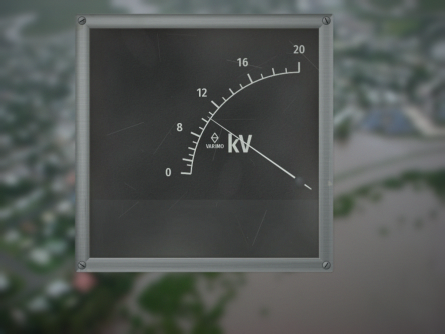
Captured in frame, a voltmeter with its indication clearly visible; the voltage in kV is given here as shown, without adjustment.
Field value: 10.5 kV
